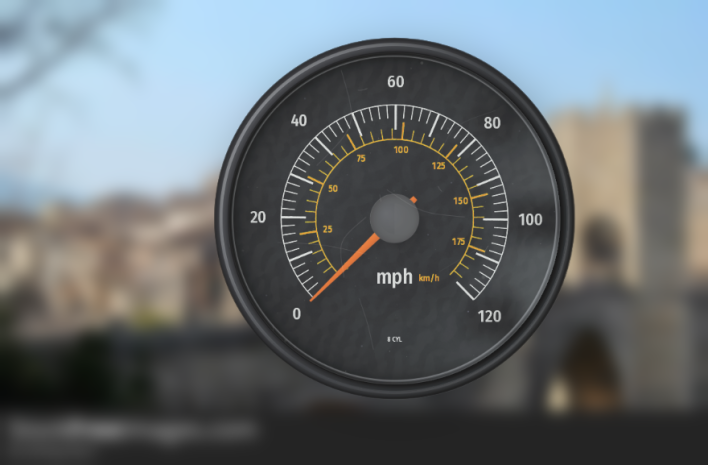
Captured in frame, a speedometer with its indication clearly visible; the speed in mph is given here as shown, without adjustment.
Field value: 0 mph
